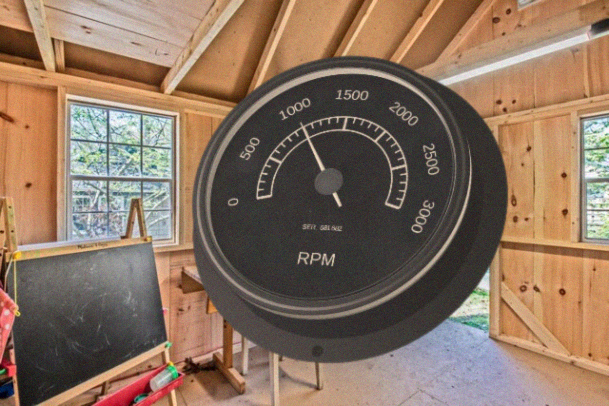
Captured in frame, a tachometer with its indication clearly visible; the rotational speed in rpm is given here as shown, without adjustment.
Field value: 1000 rpm
